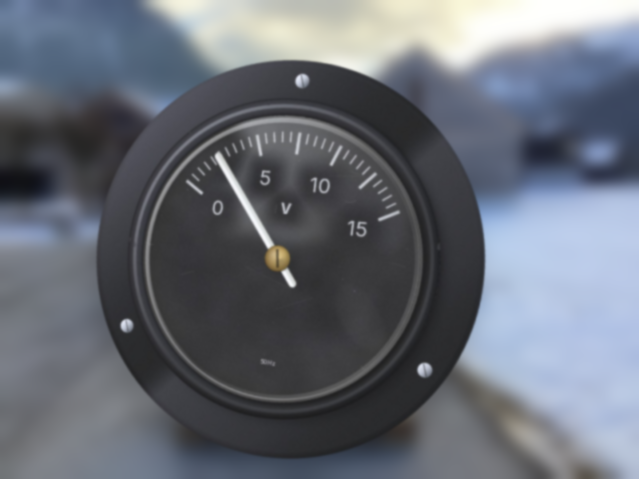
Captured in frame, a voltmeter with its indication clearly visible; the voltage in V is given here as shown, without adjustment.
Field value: 2.5 V
